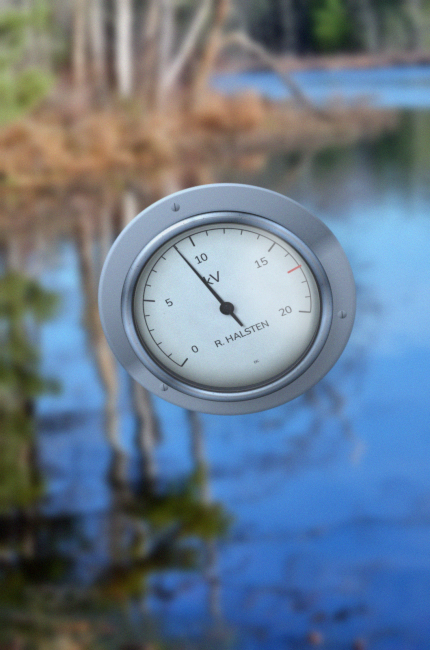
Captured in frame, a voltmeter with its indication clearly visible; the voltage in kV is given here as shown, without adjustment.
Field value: 9 kV
